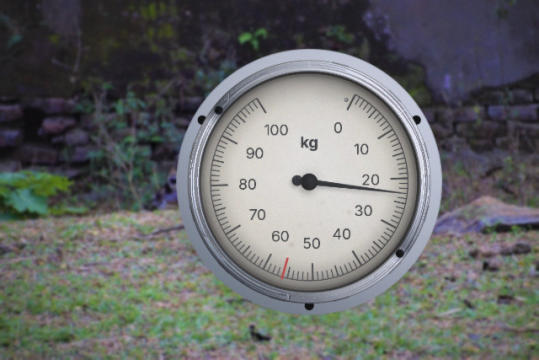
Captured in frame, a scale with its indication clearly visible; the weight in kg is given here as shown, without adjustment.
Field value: 23 kg
